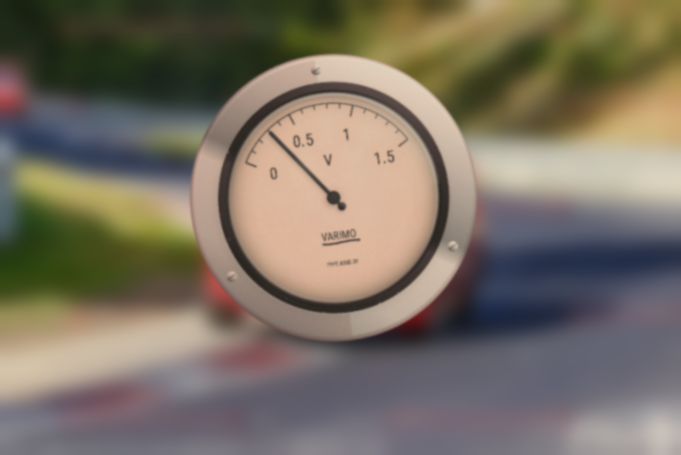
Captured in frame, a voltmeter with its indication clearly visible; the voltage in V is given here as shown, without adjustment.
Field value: 0.3 V
